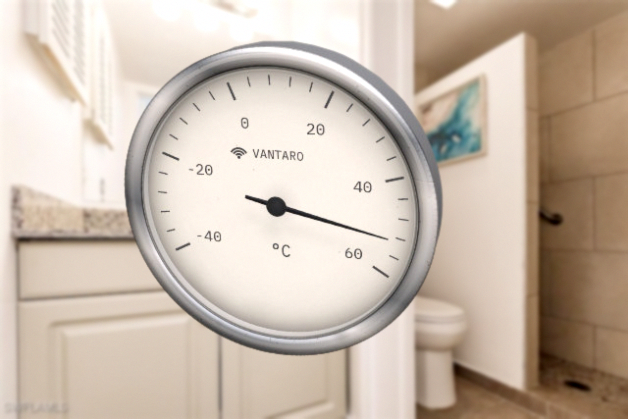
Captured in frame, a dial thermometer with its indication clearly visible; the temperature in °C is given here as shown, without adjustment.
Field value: 52 °C
